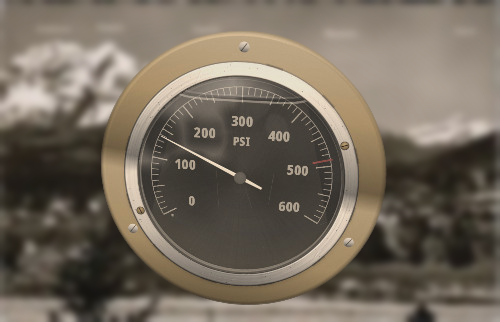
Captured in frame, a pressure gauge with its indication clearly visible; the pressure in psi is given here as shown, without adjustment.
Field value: 140 psi
